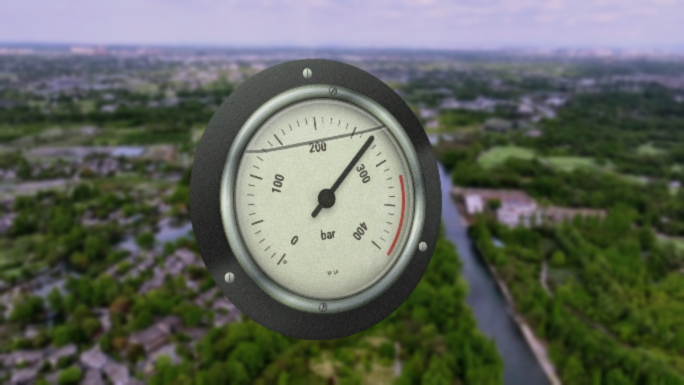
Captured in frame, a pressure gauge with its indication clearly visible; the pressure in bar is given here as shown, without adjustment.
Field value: 270 bar
